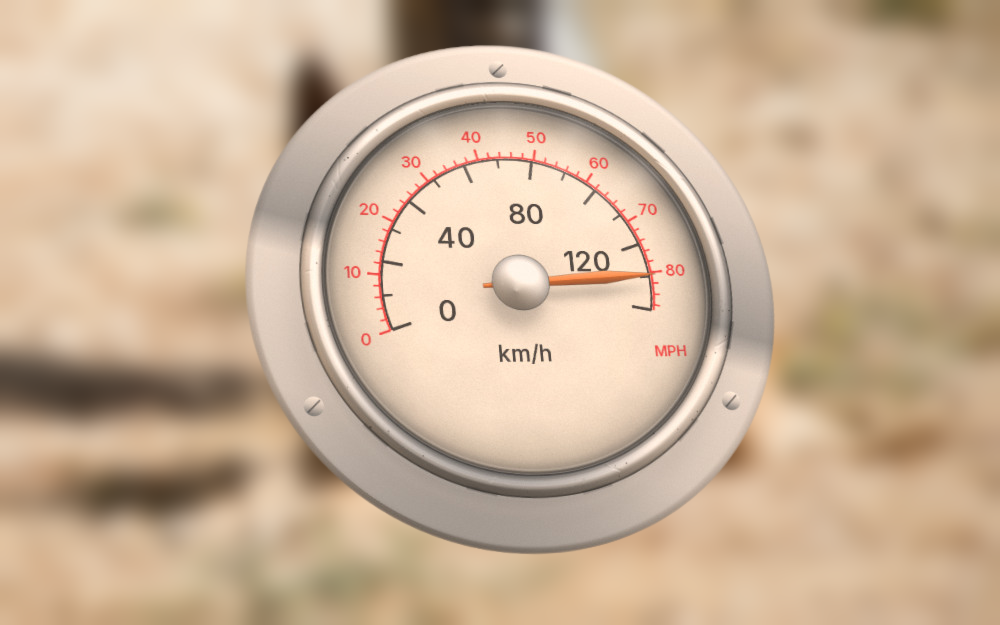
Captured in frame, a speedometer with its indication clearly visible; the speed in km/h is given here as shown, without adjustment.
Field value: 130 km/h
